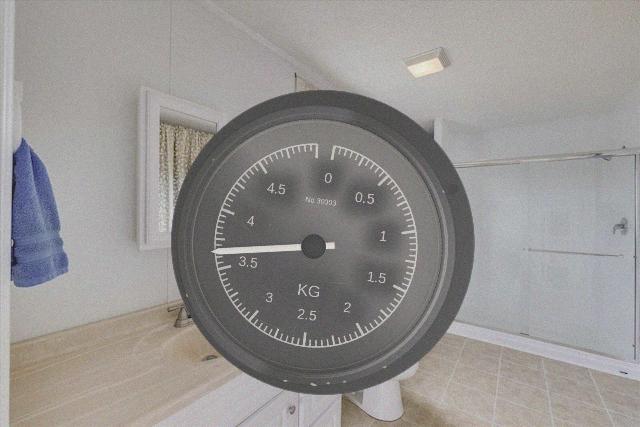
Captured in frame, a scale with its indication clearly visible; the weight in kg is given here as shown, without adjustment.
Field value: 3.65 kg
